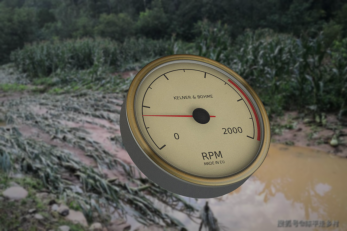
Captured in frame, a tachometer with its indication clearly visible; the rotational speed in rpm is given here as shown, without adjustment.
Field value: 300 rpm
